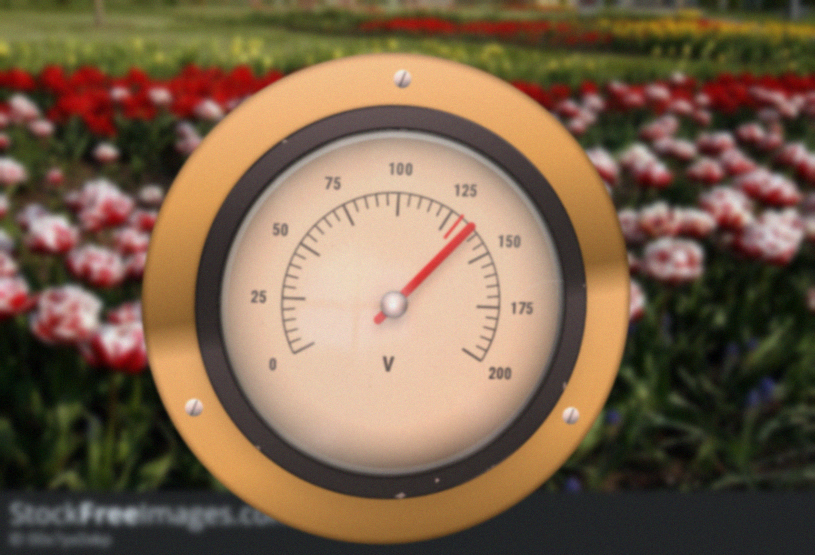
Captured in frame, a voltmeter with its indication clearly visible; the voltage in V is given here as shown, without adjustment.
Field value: 135 V
